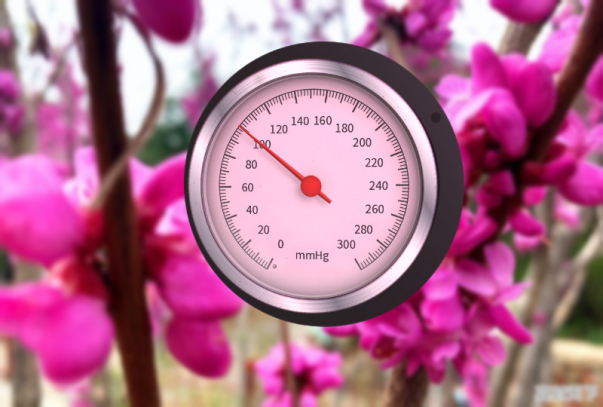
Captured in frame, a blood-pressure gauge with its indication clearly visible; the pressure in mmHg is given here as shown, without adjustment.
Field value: 100 mmHg
